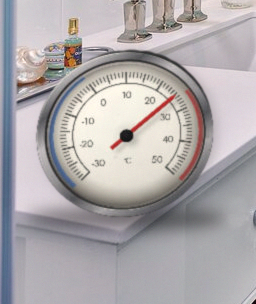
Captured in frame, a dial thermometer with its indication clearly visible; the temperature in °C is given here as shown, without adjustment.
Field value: 25 °C
